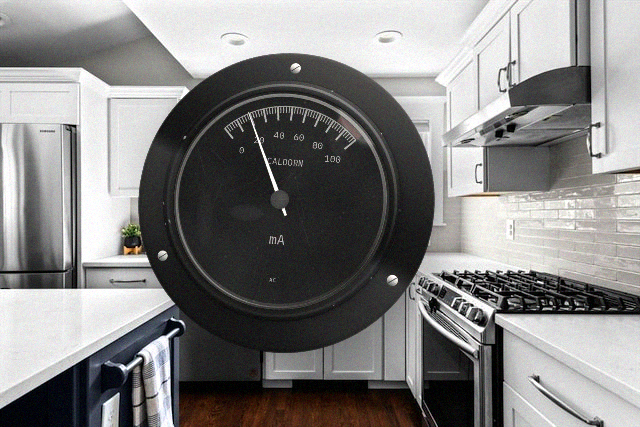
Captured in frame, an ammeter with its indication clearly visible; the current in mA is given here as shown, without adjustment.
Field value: 20 mA
